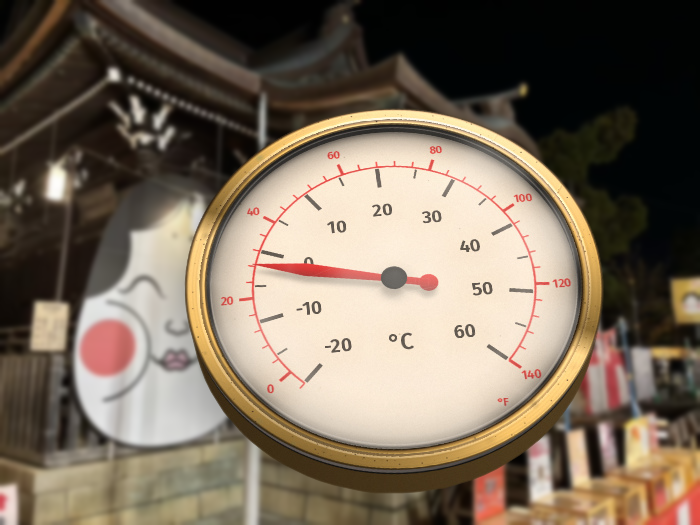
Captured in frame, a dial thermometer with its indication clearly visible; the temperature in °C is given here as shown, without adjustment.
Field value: -2.5 °C
